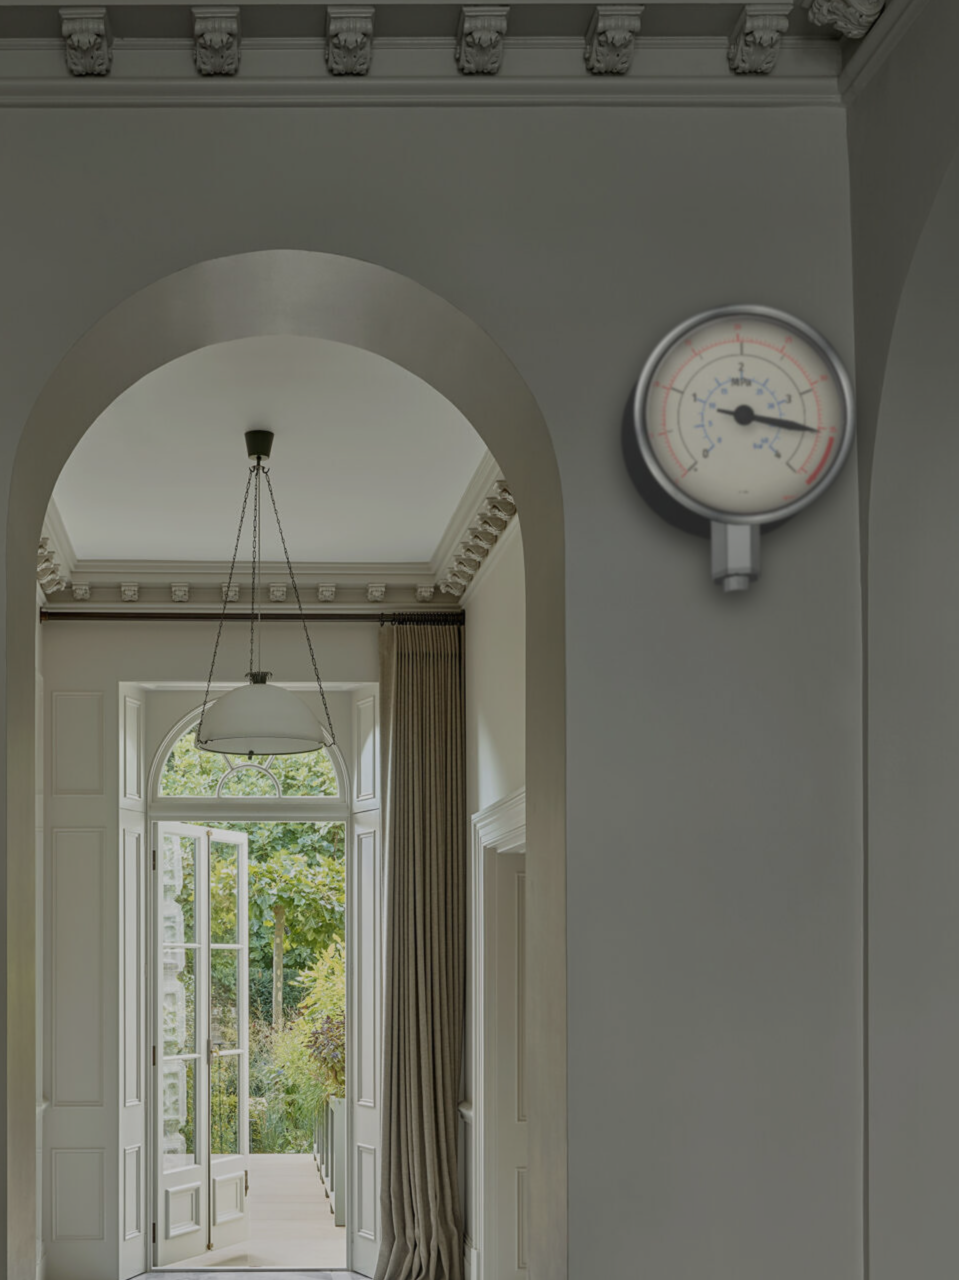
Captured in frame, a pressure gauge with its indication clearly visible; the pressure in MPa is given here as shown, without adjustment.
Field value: 3.5 MPa
